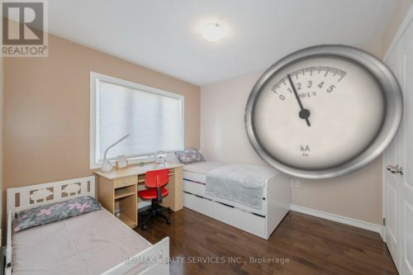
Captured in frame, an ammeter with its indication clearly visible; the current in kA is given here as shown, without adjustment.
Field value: 1.5 kA
